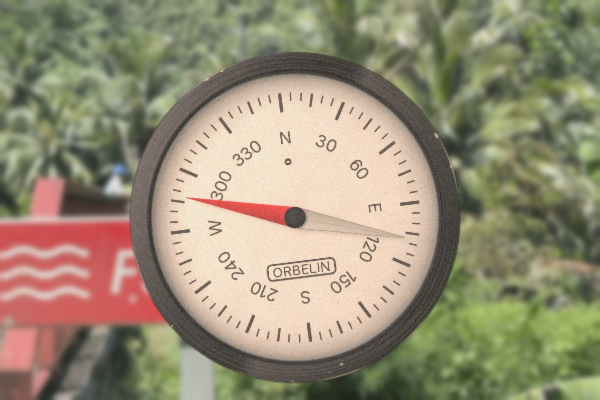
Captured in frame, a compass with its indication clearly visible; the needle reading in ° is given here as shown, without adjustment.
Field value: 287.5 °
